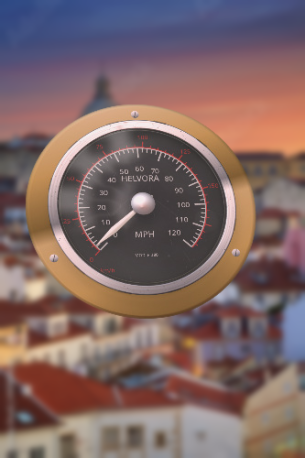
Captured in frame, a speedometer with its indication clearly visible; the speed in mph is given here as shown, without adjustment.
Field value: 2 mph
